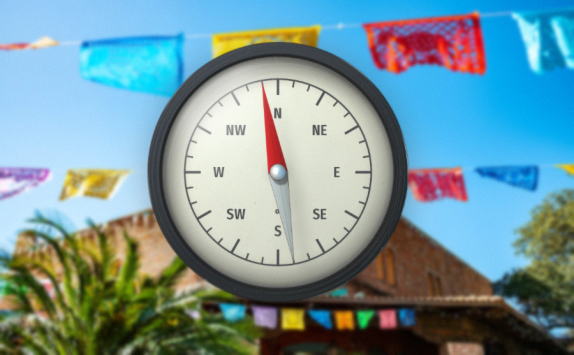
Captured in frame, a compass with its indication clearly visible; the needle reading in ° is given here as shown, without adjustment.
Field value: 350 °
